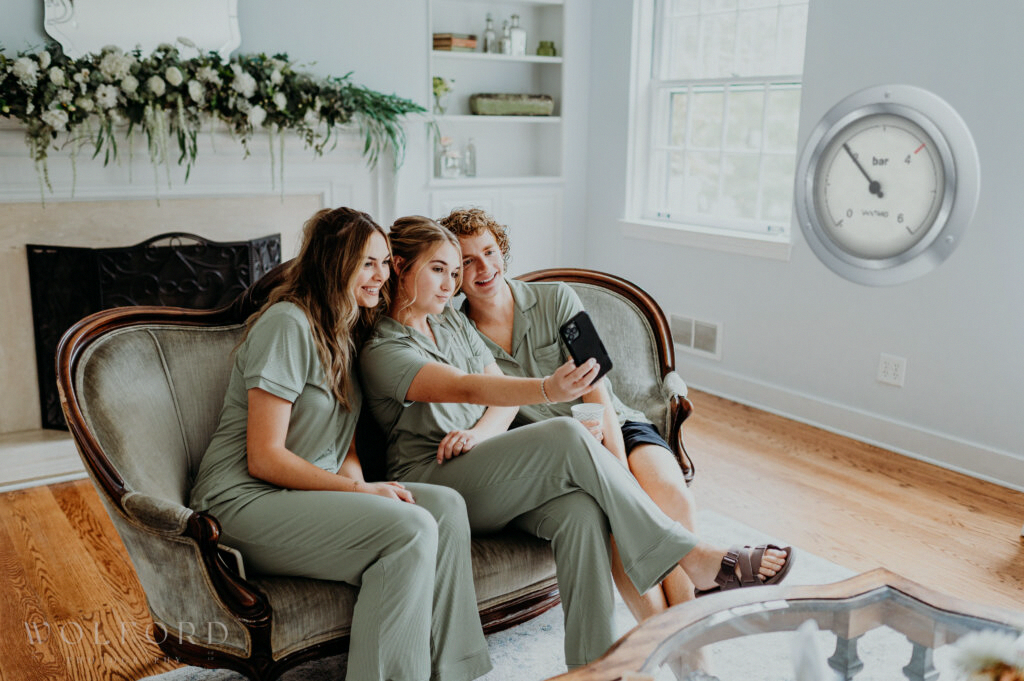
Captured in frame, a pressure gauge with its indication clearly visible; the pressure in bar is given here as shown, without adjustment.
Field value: 2 bar
